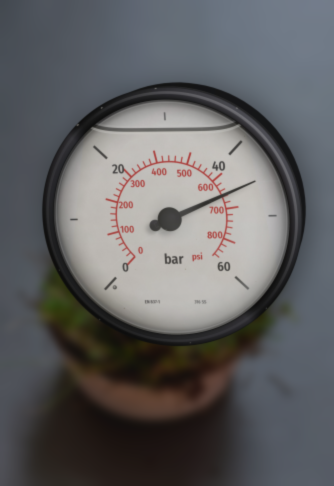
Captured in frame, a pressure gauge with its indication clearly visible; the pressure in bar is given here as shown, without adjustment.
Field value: 45 bar
